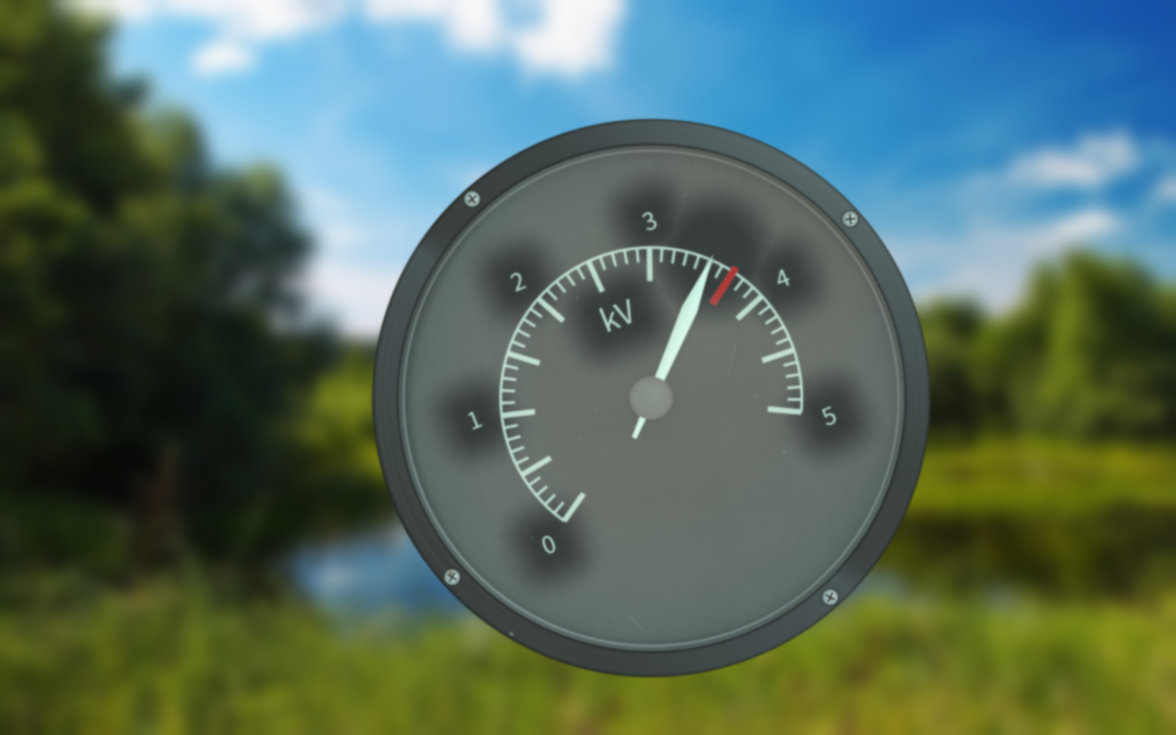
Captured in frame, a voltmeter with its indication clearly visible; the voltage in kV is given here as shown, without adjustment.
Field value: 3.5 kV
